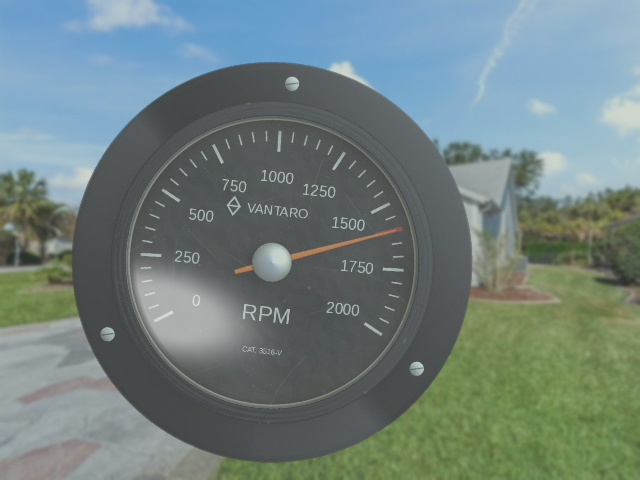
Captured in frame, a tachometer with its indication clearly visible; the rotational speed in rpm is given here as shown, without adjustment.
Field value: 1600 rpm
